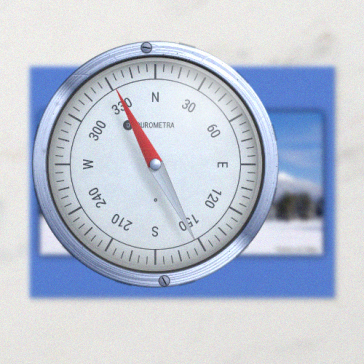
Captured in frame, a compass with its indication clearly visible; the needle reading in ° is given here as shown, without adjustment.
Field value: 332.5 °
